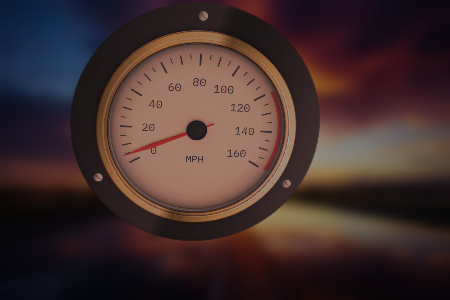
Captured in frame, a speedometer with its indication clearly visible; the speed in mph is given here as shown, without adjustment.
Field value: 5 mph
